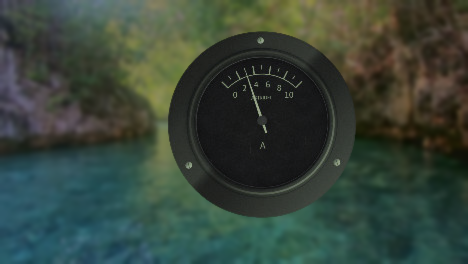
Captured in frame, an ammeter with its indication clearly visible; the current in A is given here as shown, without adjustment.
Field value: 3 A
